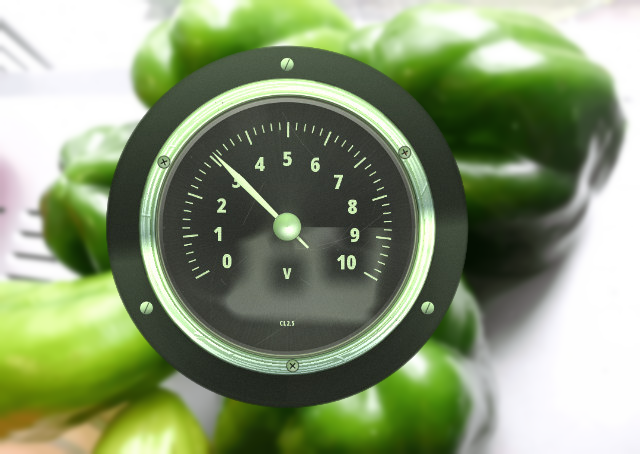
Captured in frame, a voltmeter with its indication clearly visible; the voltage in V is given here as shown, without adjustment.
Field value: 3.1 V
